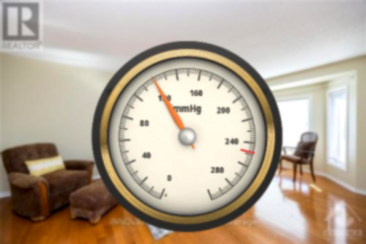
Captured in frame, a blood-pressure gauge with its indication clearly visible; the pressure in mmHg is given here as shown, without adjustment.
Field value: 120 mmHg
